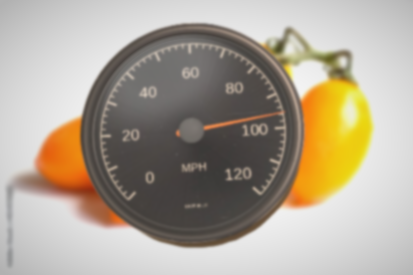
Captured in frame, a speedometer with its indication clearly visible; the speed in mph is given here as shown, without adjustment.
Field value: 96 mph
